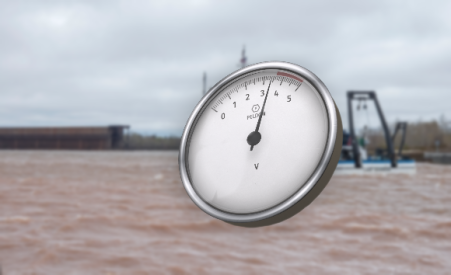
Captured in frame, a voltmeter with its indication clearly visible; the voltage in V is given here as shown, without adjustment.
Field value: 3.5 V
